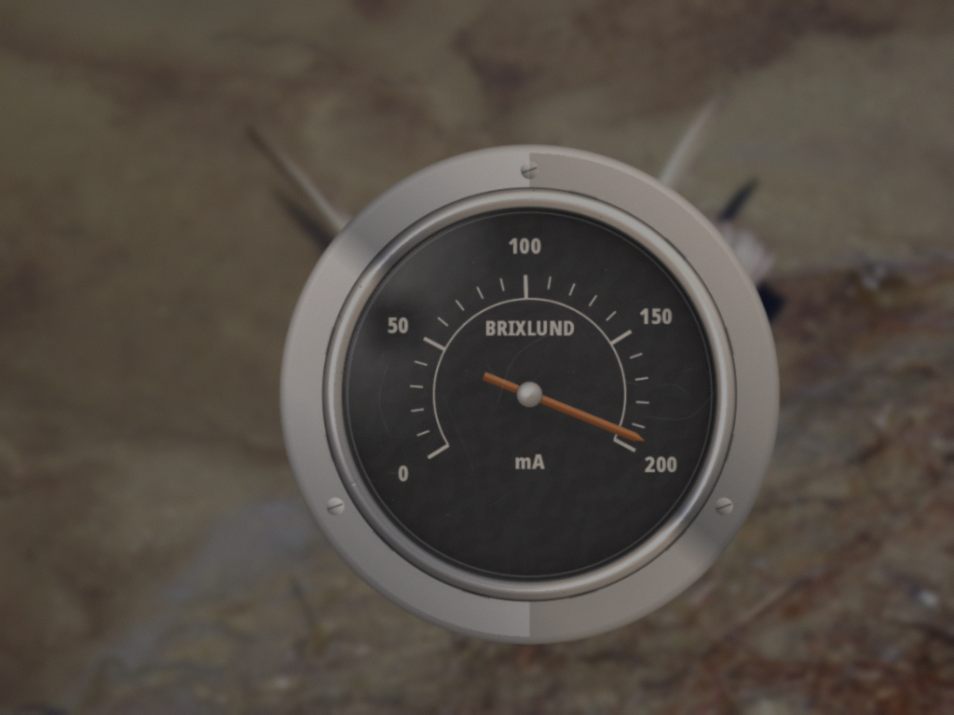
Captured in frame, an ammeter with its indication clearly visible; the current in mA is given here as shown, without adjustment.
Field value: 195 mA
